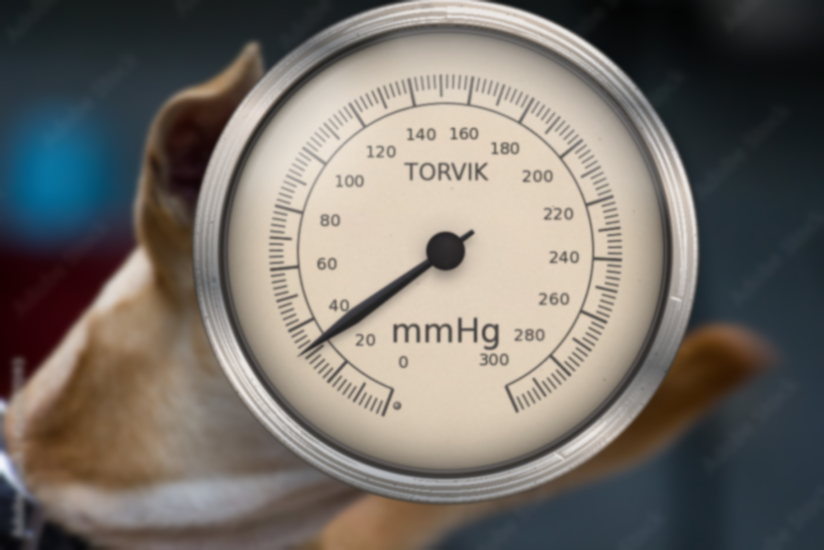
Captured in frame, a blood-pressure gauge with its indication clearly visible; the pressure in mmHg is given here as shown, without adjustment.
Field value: 32 mmHg
